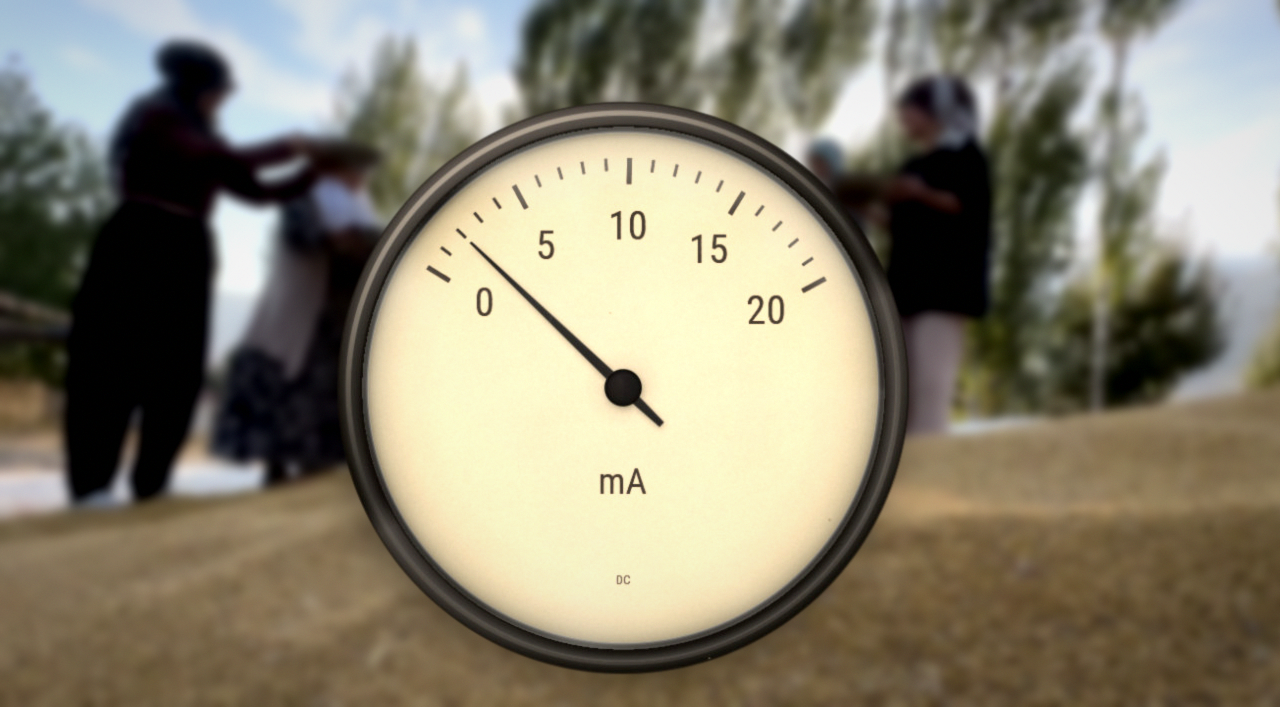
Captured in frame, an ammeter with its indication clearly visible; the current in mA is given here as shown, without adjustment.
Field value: 2 mA
